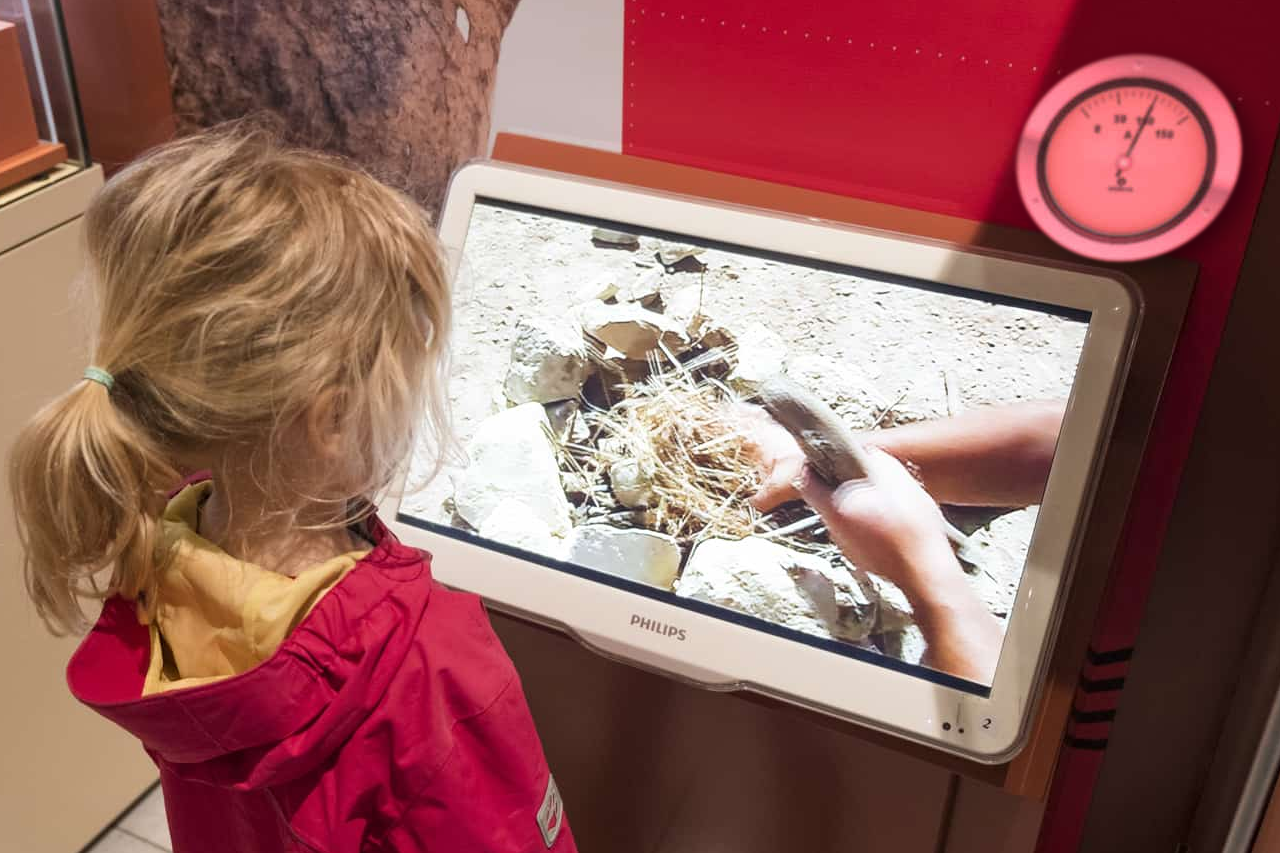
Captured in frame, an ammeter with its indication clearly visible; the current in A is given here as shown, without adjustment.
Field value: 100 A
